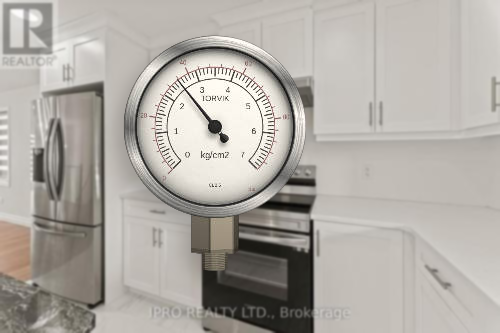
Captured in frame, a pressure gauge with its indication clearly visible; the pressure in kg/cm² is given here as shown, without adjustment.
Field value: 2.5 kg/cm²
